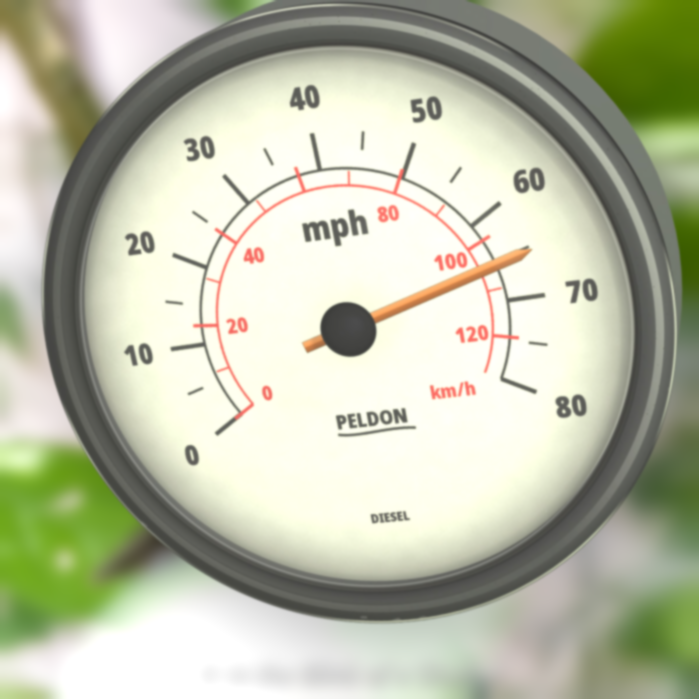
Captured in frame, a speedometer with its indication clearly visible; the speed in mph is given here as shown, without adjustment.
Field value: 65 mph
